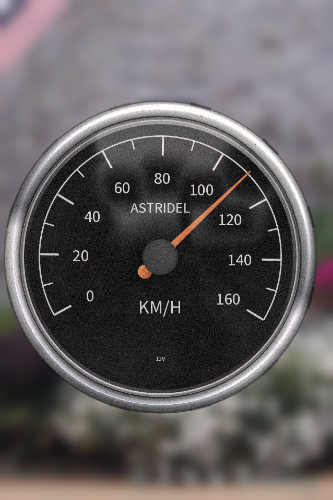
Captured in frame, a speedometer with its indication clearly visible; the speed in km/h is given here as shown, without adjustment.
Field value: 110 km/h
